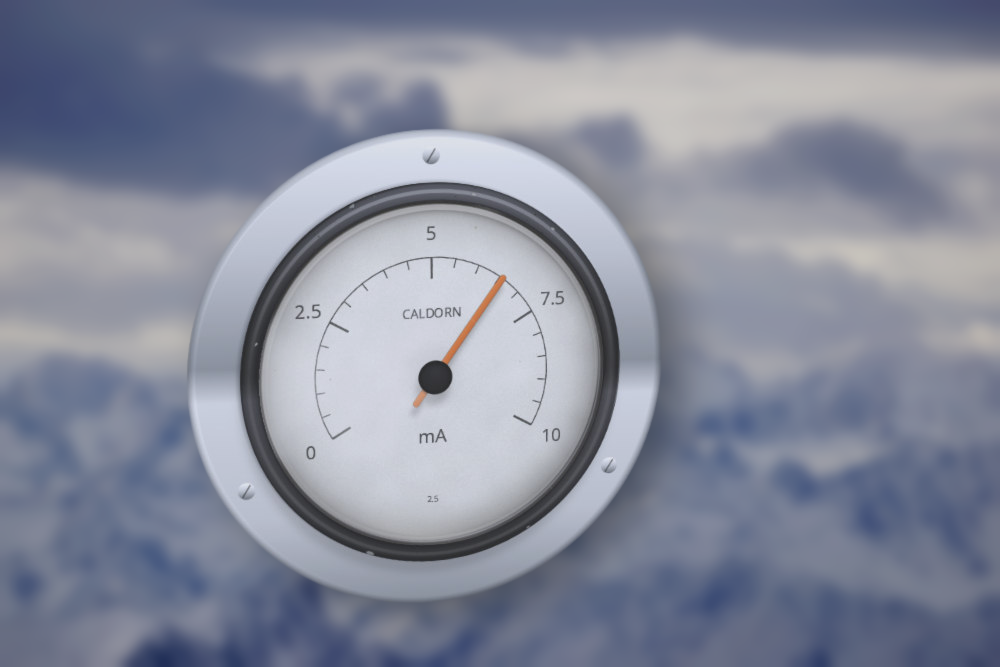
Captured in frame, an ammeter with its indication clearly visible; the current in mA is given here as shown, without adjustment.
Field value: 6.5 mA
